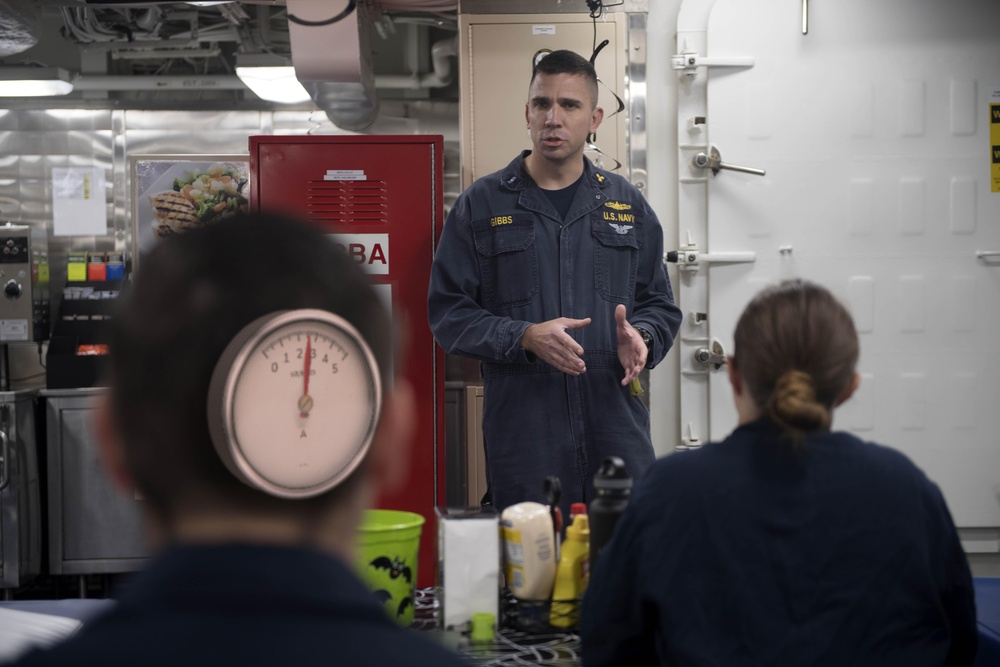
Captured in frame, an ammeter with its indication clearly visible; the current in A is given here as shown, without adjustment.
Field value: 2.5 A
